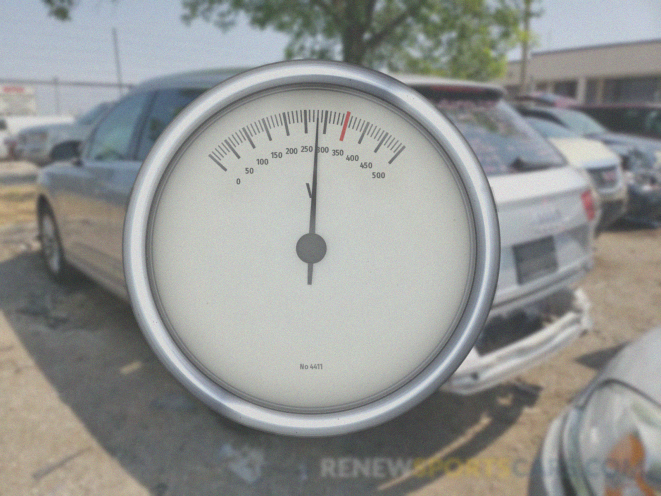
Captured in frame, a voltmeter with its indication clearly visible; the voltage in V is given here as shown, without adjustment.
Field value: 280 V
